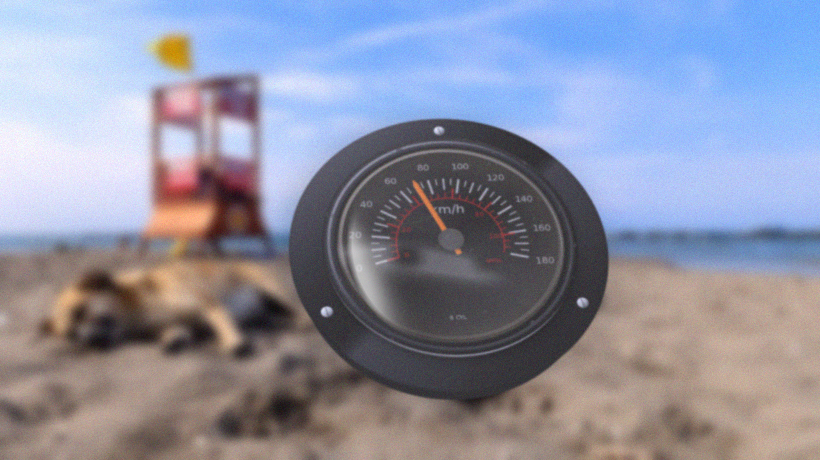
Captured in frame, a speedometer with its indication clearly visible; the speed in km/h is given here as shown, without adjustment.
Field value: 70 km/h
